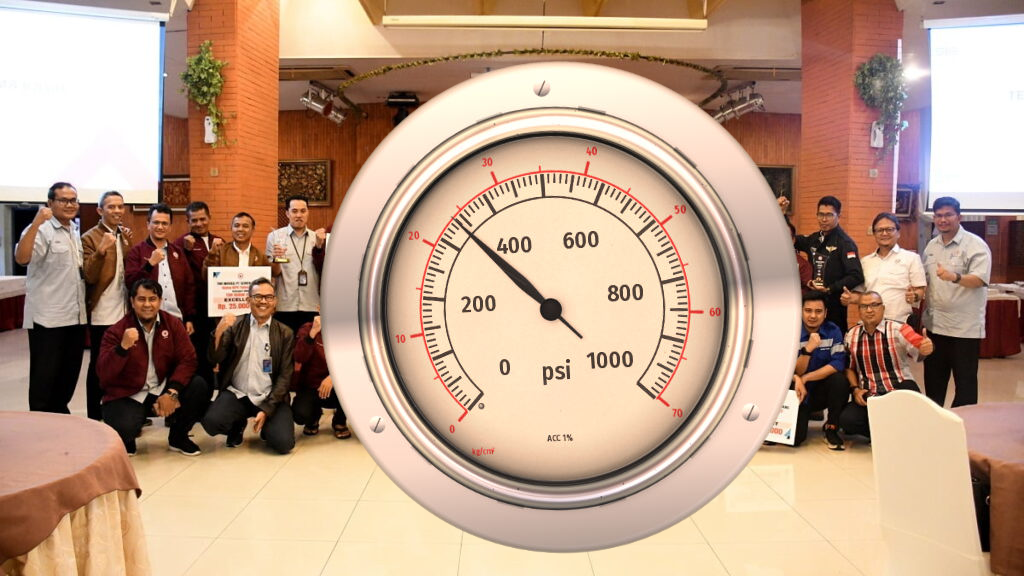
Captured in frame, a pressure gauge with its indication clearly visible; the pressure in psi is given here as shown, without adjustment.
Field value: 340 psi
